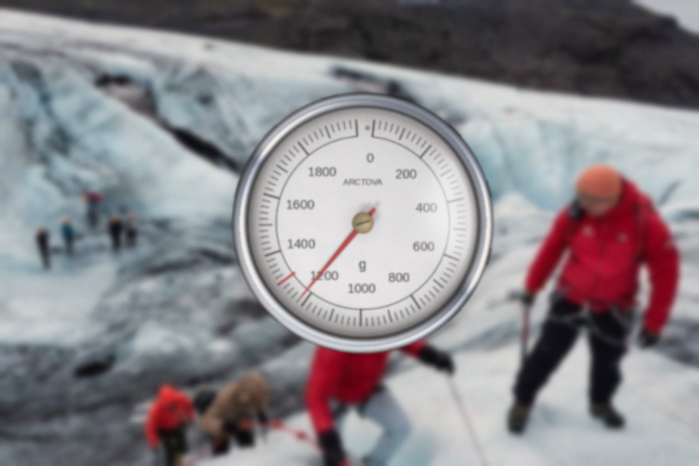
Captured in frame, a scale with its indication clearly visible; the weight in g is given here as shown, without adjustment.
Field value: 1220 g
